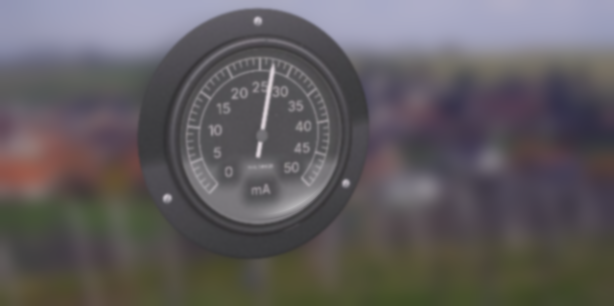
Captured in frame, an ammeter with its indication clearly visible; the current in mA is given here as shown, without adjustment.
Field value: 27 mA
